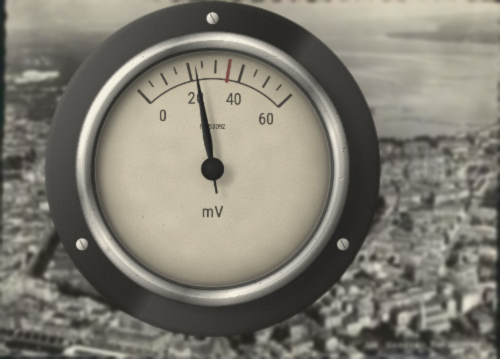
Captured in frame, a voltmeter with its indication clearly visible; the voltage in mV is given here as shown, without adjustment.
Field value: 22.5 mV
